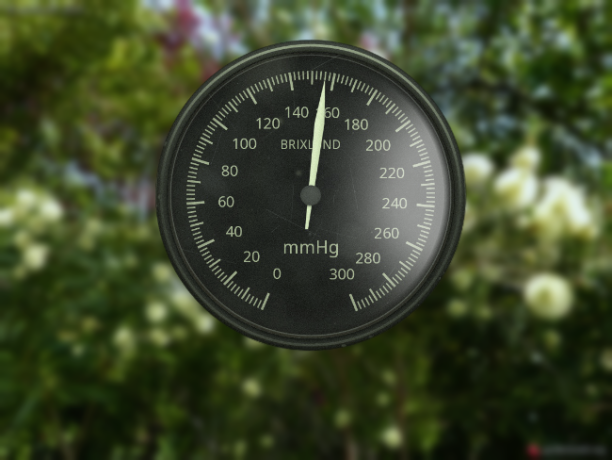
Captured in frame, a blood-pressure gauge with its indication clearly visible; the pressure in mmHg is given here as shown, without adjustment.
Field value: 156 mmHg
